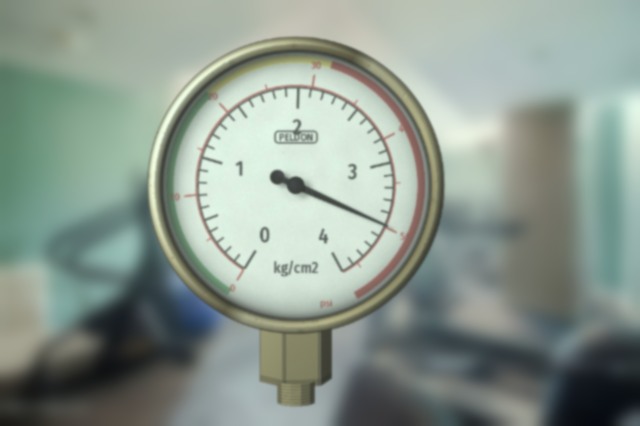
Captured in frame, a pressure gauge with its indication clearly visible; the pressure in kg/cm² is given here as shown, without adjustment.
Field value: 3.5 kg/cm²
